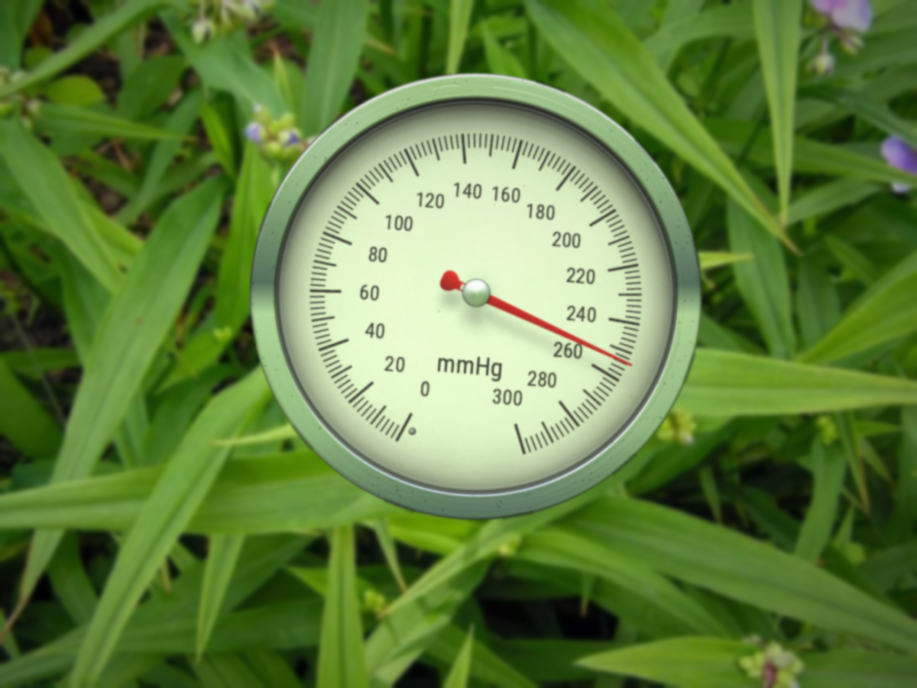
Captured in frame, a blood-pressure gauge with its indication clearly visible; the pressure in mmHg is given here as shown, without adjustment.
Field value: 254 mmHg
